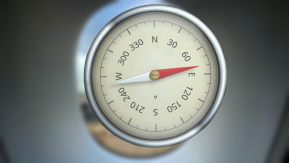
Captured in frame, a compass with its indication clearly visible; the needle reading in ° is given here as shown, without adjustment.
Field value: 80 °
